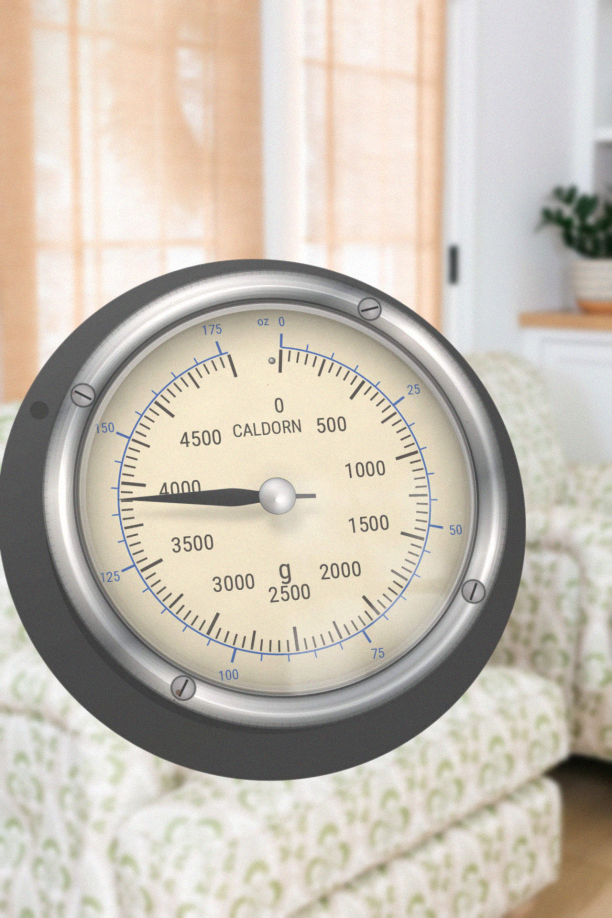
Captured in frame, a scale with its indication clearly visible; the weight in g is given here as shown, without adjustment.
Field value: 3900 g
